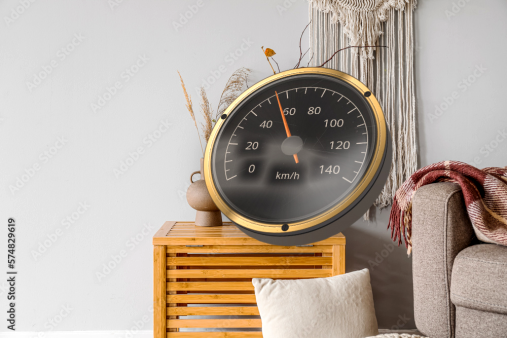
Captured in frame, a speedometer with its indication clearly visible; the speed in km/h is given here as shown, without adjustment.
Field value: 55 km/h
